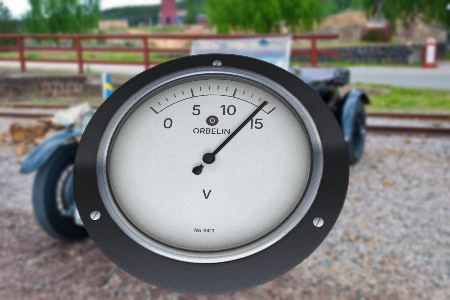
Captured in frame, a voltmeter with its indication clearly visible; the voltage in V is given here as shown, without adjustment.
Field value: 14 V
